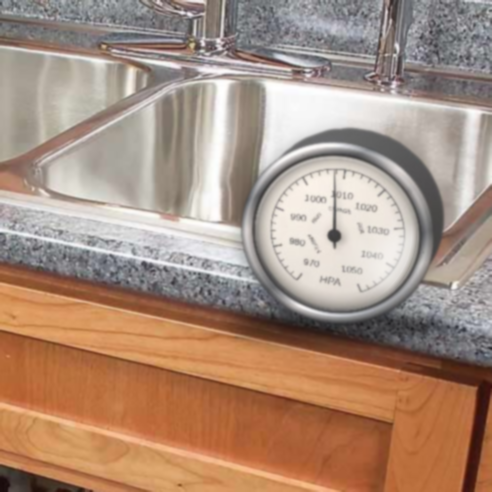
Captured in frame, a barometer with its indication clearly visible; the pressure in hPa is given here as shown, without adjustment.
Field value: 1008 hPa
